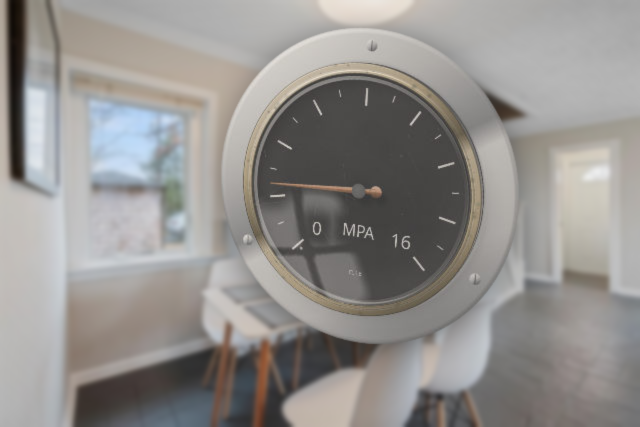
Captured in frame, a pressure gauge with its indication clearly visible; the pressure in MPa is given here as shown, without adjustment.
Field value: 2.5 MPa
